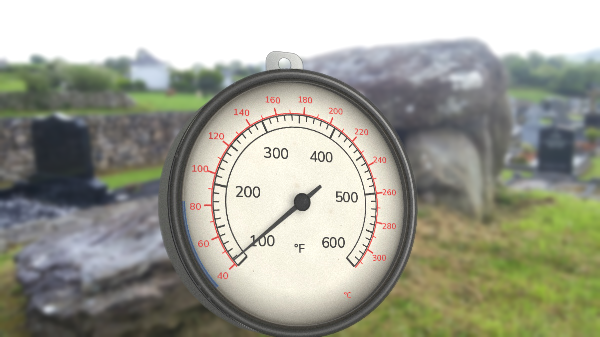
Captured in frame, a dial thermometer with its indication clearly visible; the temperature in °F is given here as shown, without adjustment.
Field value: 110 °F
